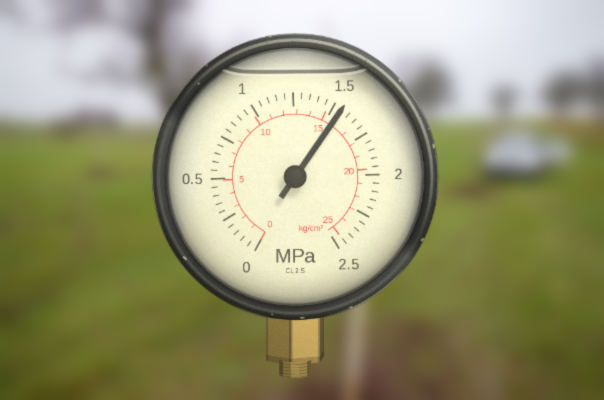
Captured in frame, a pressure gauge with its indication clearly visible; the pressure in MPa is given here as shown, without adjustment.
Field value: 1.55 MPa
